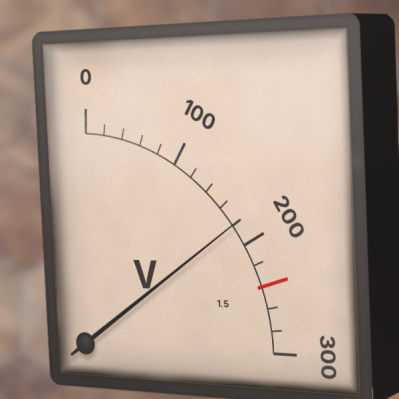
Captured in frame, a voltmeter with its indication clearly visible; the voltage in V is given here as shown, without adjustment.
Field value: 180 V
